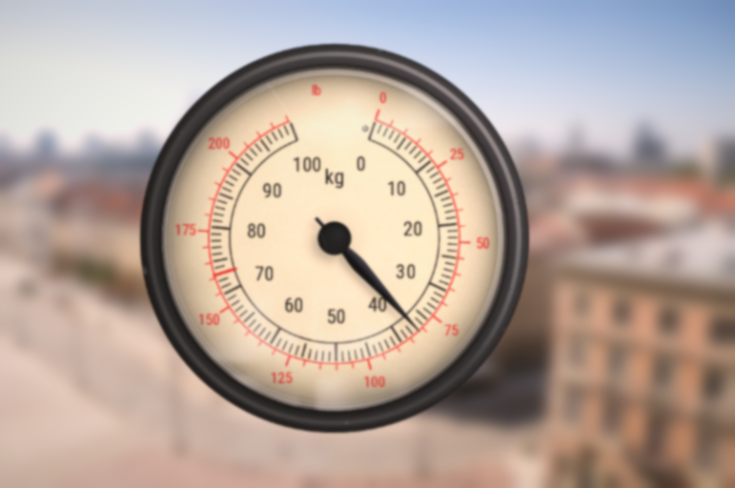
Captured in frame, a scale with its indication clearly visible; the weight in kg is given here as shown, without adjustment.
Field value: 37 kg
